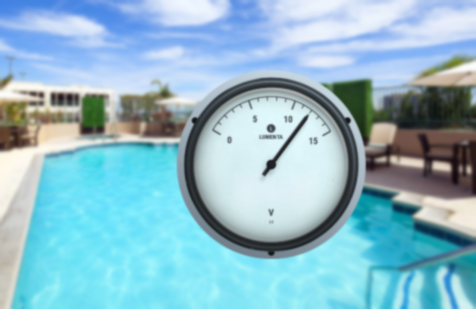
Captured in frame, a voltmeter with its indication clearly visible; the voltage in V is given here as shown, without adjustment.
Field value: 12 V
